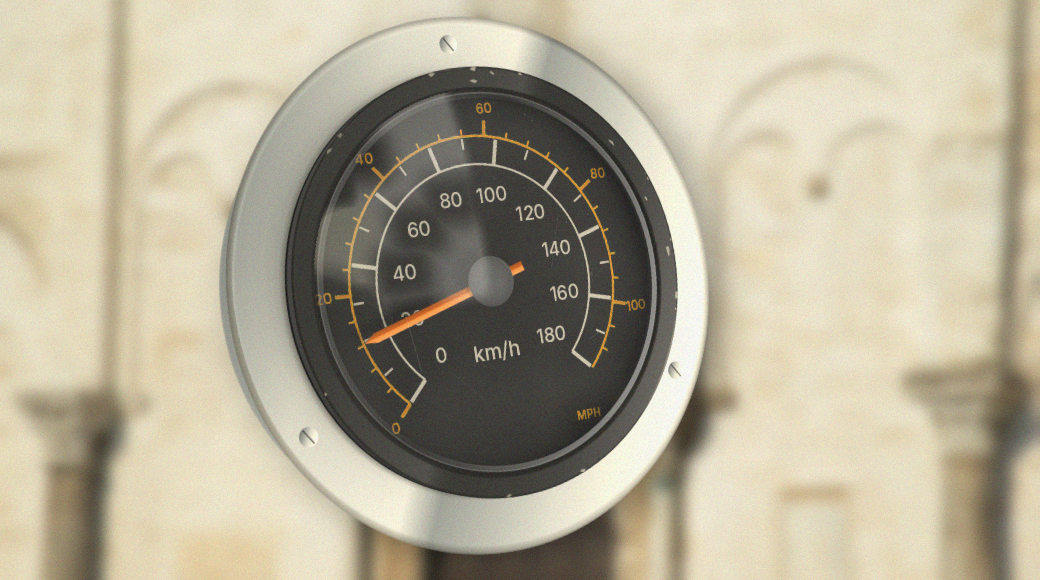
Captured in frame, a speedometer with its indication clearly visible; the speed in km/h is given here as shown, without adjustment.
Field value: 20 km/h
